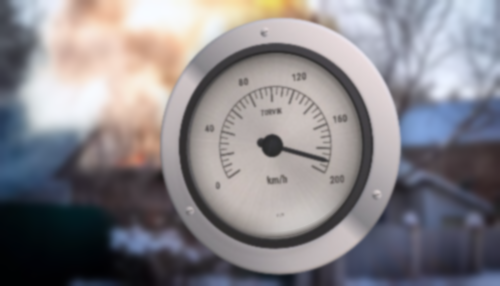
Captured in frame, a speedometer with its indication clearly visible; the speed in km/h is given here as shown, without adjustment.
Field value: 190 km/h
